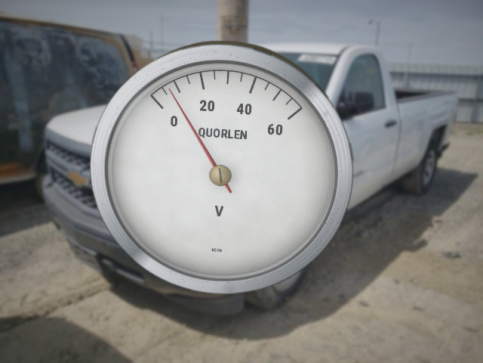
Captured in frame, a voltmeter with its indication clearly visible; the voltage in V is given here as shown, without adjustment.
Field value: 7.5 V
